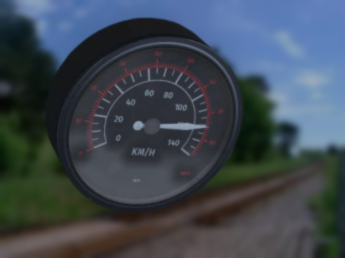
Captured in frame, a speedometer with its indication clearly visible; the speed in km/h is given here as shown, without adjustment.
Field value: 120 km/h
